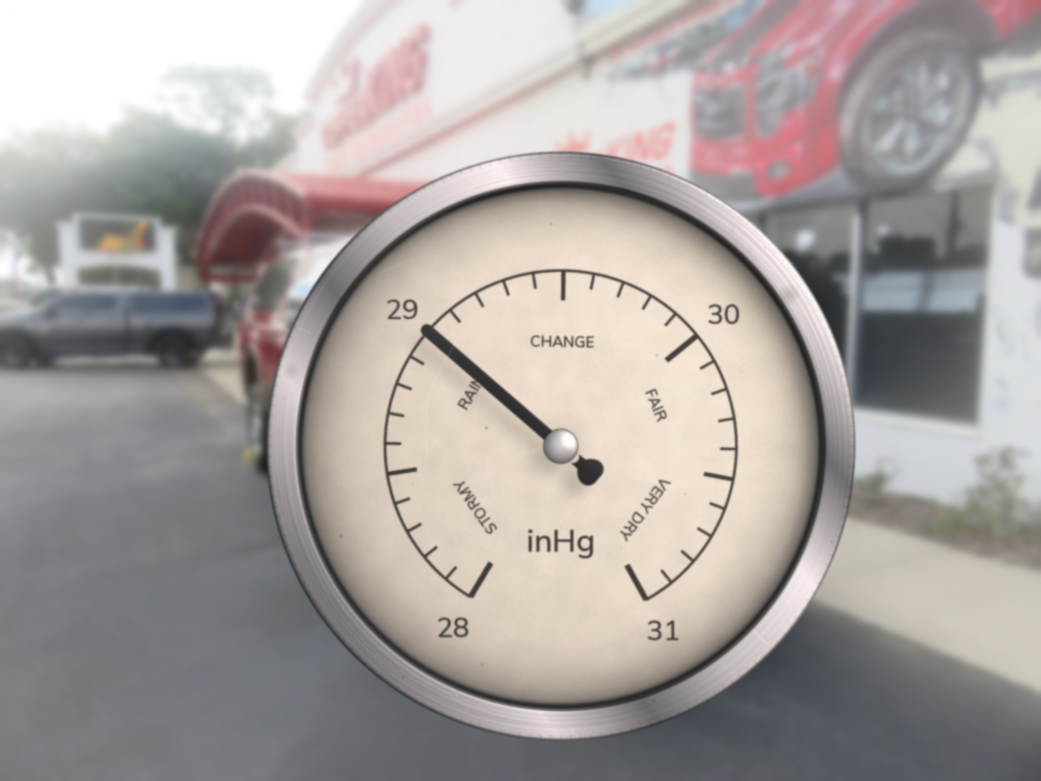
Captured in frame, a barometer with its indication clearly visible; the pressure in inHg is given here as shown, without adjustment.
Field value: 29 inHg
